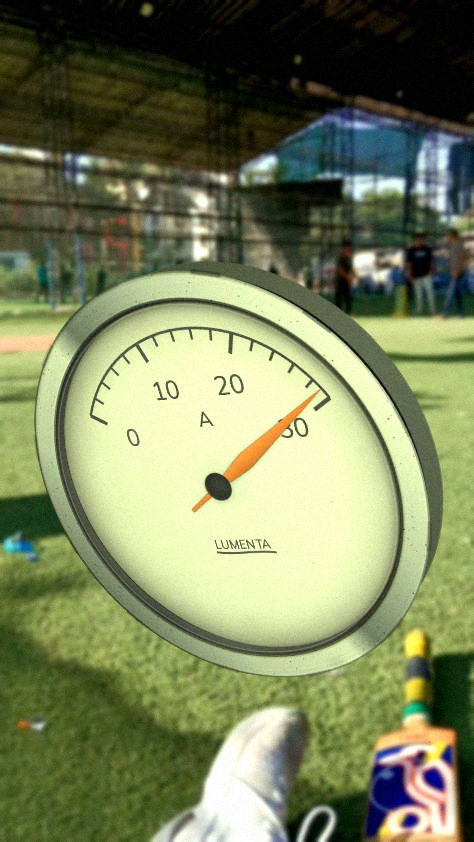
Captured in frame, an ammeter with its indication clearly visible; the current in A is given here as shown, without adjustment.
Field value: 29 A
